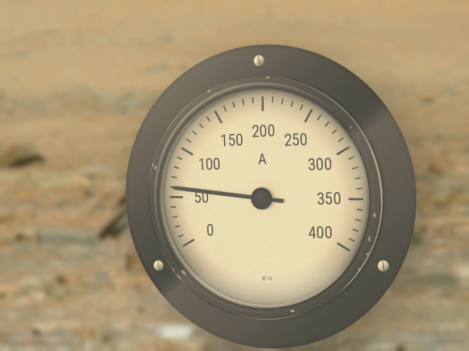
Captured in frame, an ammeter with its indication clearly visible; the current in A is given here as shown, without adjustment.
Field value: 60 A
